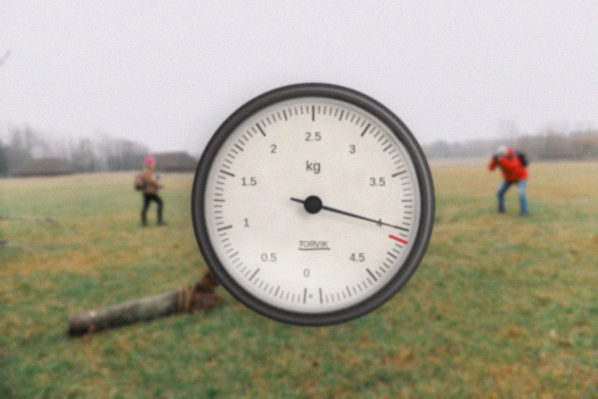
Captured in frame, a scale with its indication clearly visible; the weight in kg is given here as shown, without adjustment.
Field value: 4 kg
